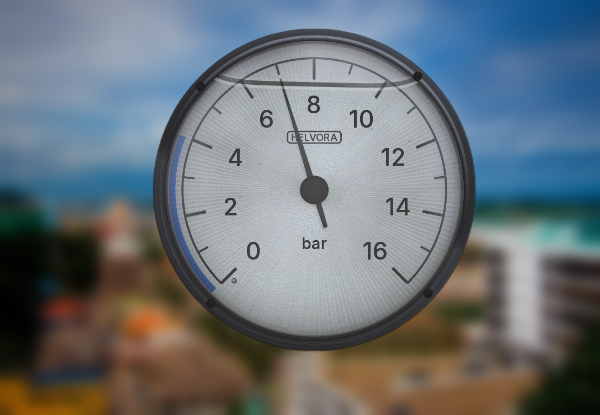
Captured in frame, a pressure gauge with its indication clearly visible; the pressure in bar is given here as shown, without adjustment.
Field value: 7 bar
